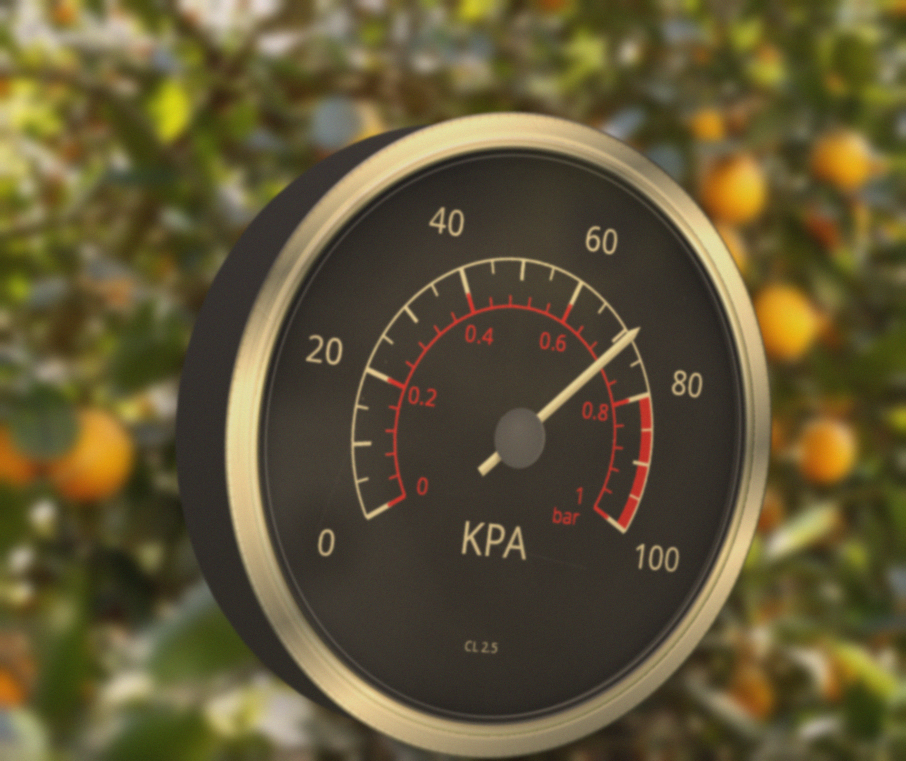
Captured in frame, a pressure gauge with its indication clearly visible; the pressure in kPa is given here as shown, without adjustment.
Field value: 70 kPa
